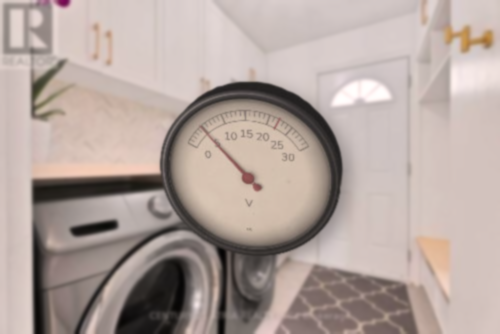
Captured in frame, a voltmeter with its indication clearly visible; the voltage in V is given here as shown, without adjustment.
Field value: 5 V
